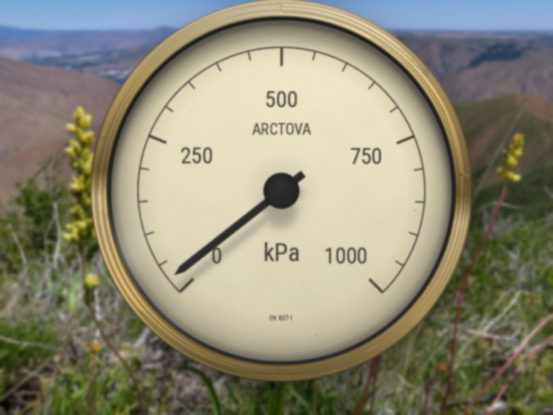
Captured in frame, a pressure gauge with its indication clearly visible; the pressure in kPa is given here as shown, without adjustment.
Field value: 25 kPa
